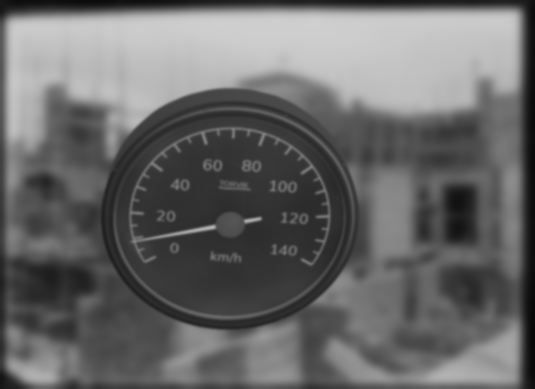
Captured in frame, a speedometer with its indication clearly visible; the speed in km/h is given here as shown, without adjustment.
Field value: 10 km/h
